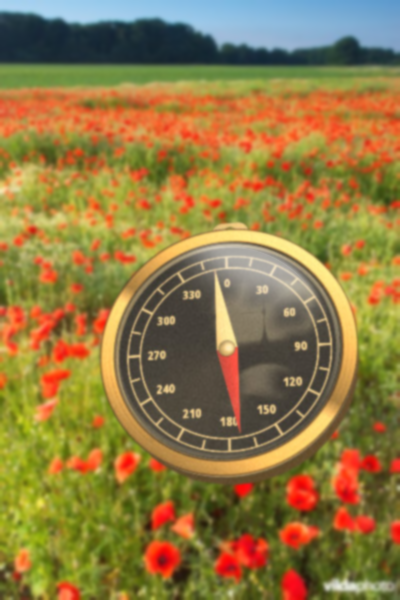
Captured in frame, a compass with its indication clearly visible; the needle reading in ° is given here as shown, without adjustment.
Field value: 172.5 °
